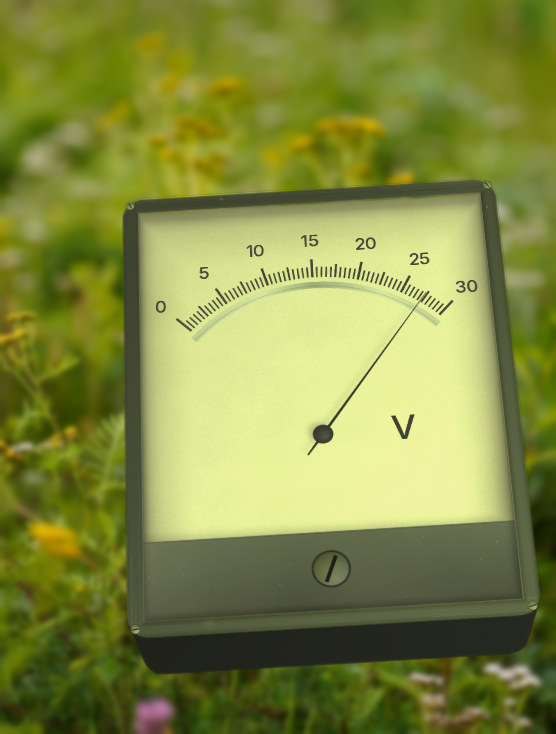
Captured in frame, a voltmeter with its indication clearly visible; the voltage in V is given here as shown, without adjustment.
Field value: 27.5 V
